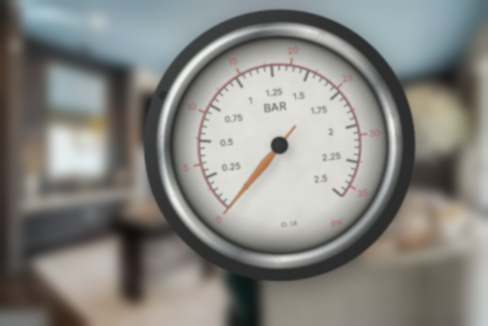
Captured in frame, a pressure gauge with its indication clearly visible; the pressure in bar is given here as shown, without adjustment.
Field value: 0 bar
